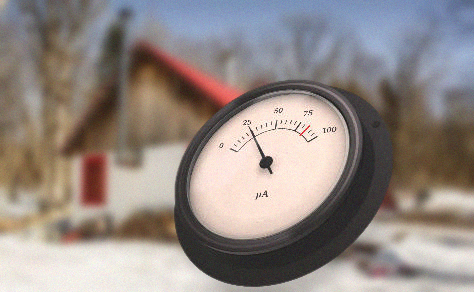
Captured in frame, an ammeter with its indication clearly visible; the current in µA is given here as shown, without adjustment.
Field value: 25 µA
